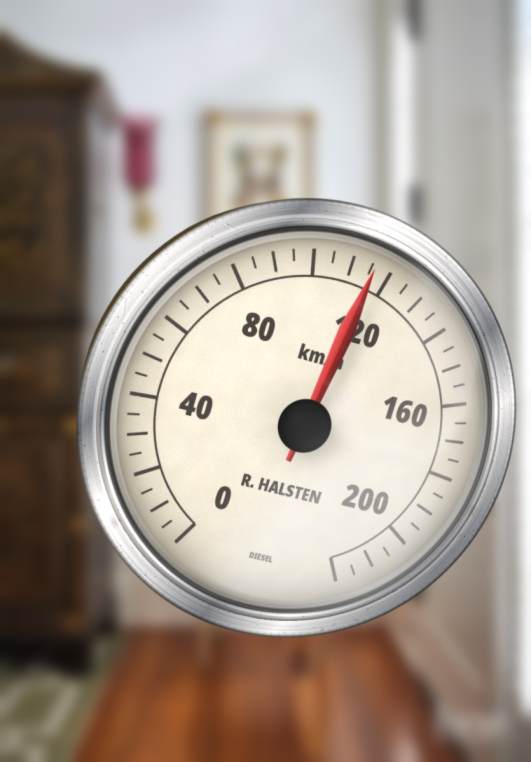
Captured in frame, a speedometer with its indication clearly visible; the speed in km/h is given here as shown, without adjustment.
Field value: 115 km/h
